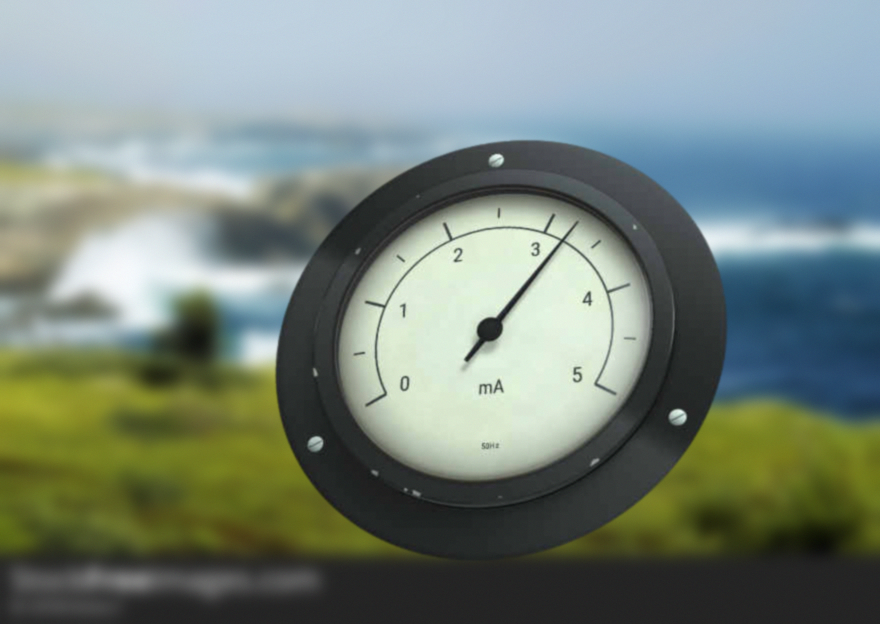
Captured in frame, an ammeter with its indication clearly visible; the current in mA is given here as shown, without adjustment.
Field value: 3.25 mA
